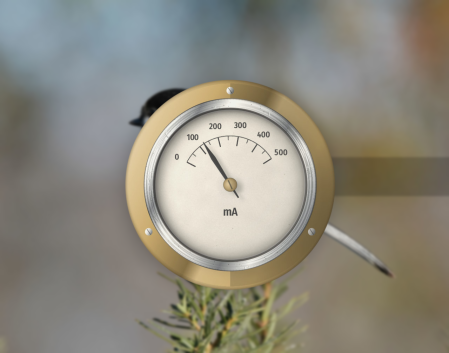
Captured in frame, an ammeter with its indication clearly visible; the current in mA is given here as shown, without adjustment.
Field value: 125 mA
